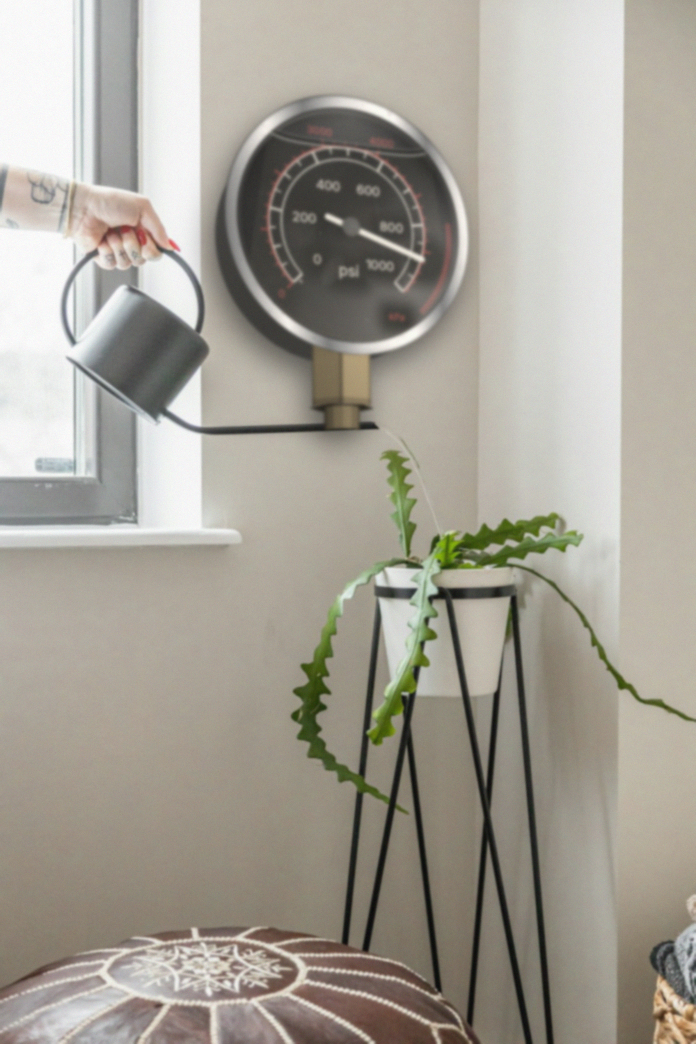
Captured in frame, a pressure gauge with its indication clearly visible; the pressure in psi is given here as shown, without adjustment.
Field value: 900 psi
